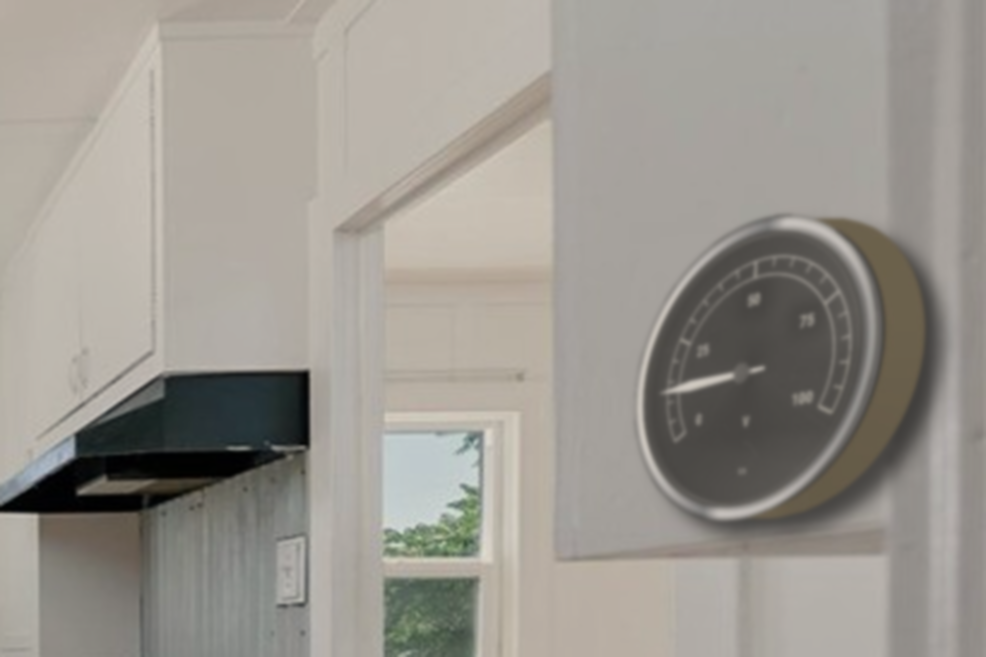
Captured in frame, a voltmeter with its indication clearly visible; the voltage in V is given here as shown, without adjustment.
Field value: 12.5 V
